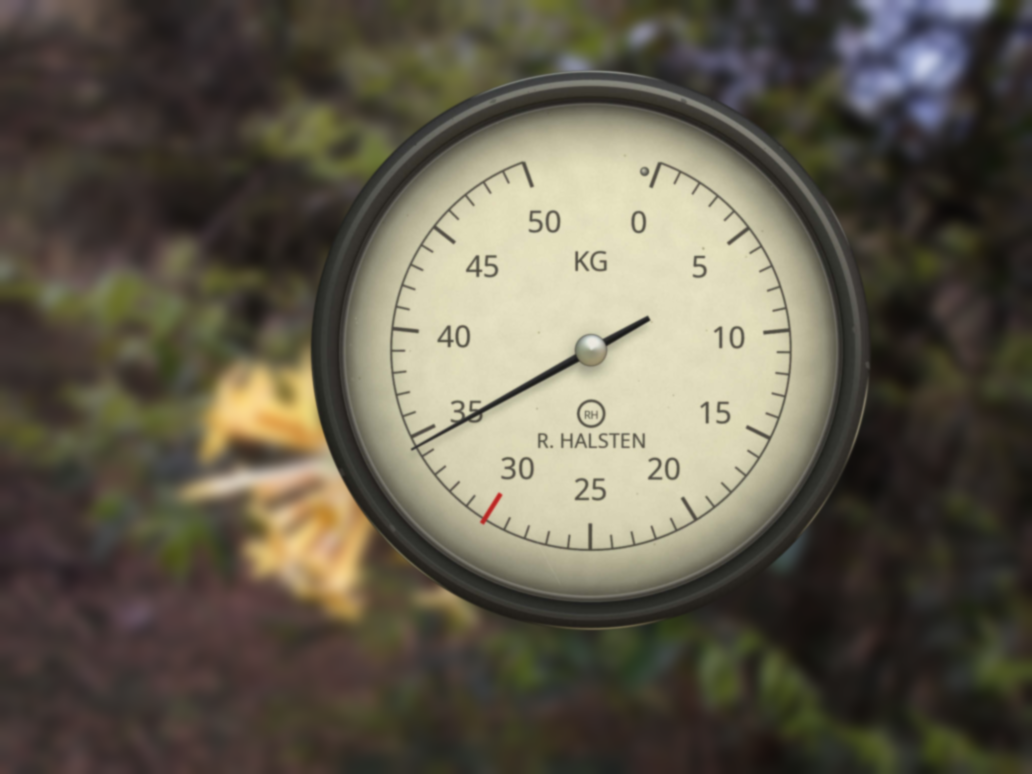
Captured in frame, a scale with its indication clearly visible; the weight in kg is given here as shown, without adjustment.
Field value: 34.5 kg
